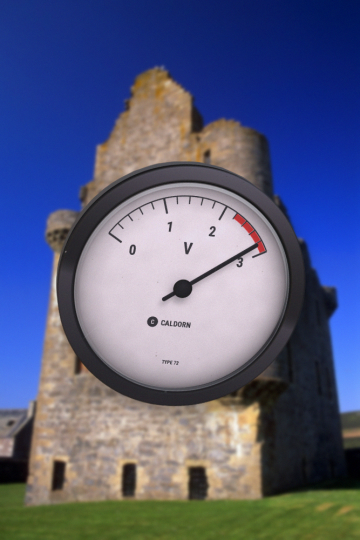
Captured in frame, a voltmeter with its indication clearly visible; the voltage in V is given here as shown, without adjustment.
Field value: 2.8 V
